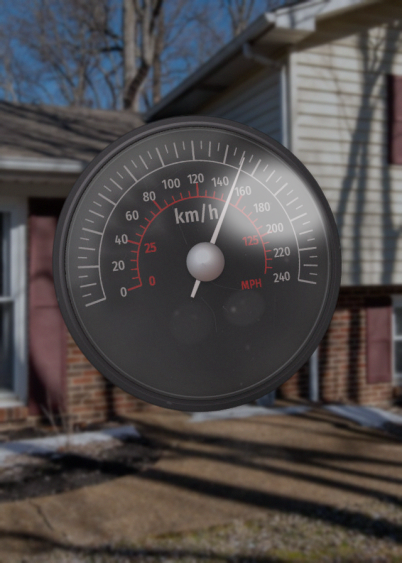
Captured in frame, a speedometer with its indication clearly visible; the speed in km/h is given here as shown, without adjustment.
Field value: 150 km/h
